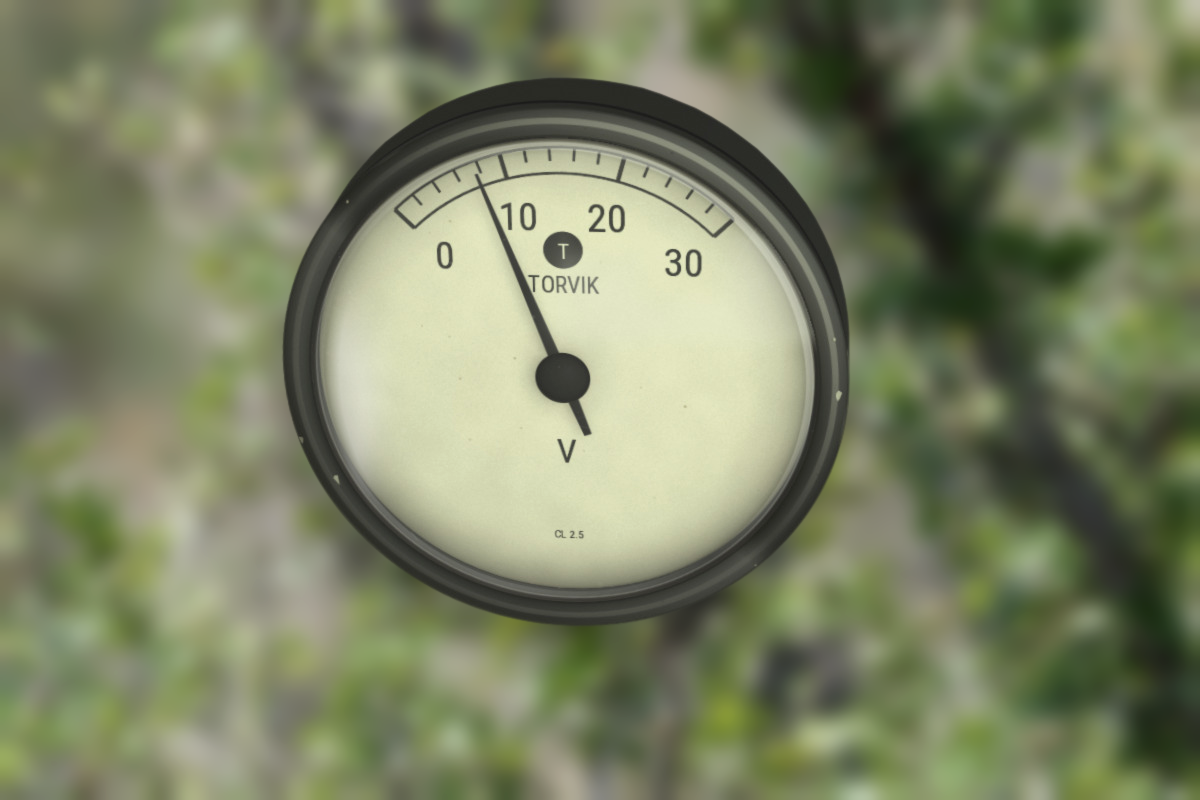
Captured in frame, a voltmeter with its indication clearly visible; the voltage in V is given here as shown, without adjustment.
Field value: 8 V
